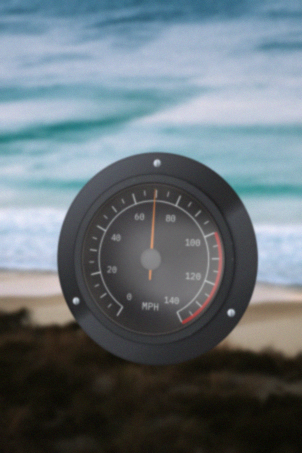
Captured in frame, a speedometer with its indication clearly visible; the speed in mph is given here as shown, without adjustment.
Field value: 70 mph
